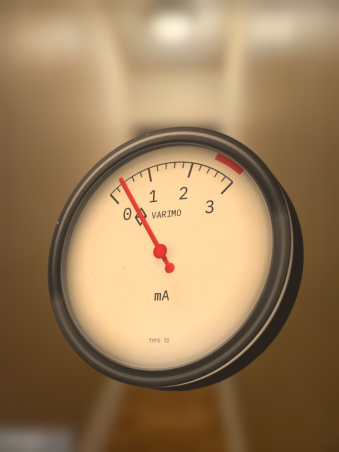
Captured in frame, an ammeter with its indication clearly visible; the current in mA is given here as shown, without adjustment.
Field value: 0.4 mA
